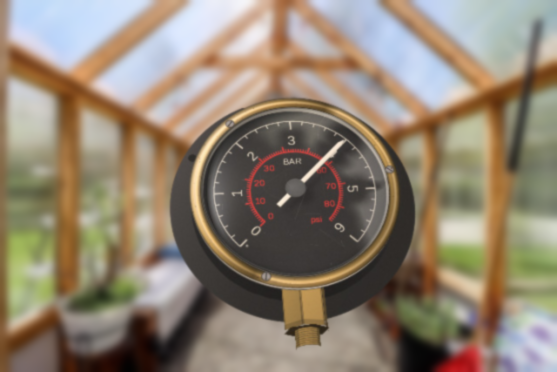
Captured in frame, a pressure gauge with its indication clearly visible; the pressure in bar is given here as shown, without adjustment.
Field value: 4 bar
